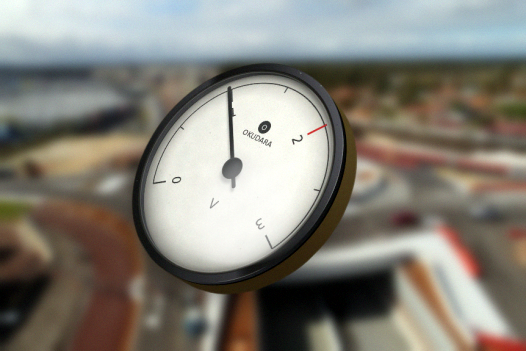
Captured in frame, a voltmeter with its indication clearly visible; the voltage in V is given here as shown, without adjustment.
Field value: 1 V
